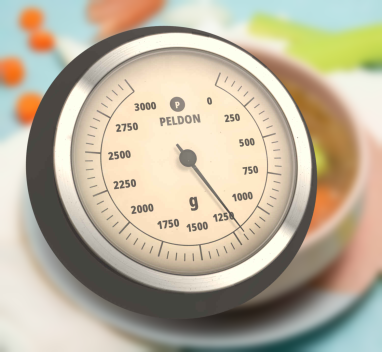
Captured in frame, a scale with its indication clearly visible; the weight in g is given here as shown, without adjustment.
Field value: 1200 g
